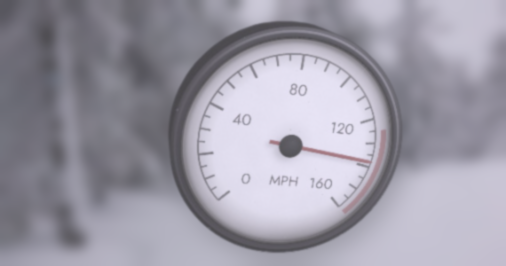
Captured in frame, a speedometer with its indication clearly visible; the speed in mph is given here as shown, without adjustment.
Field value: 137.5 mph
